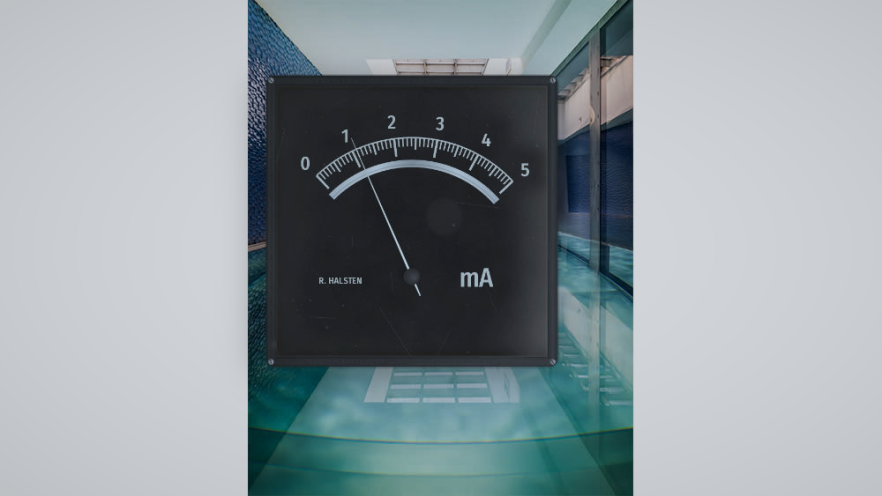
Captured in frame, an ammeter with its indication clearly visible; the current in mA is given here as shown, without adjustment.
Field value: 1.1 mA
